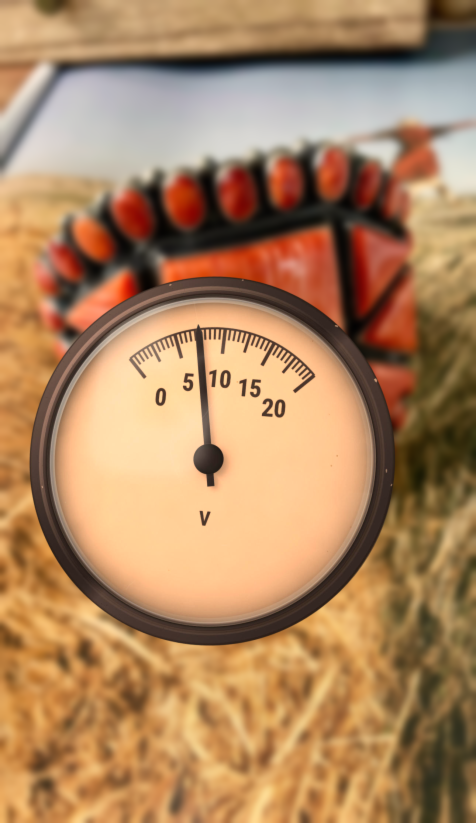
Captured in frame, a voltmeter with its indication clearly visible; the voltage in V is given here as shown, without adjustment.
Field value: 7.5 V
